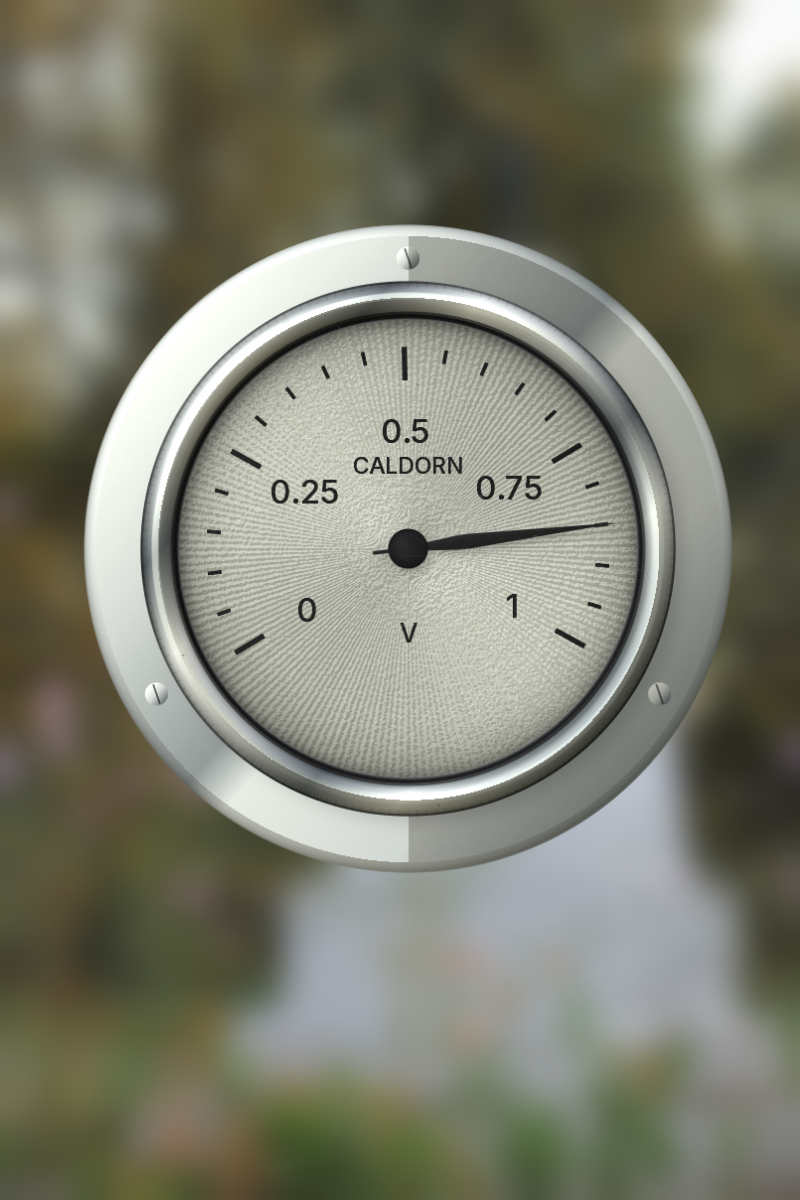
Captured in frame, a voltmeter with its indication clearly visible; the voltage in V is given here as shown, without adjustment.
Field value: 0.85 V
